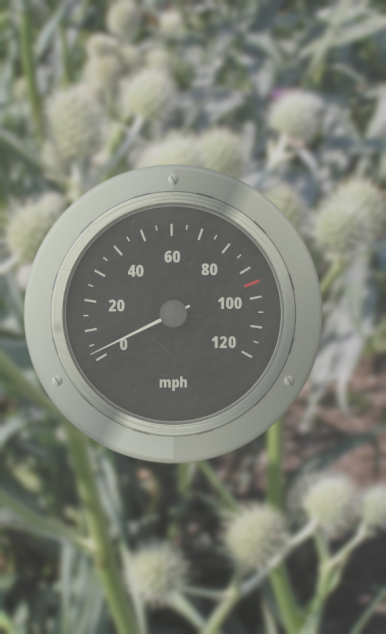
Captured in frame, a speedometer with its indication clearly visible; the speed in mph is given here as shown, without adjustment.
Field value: 2.5 mph
